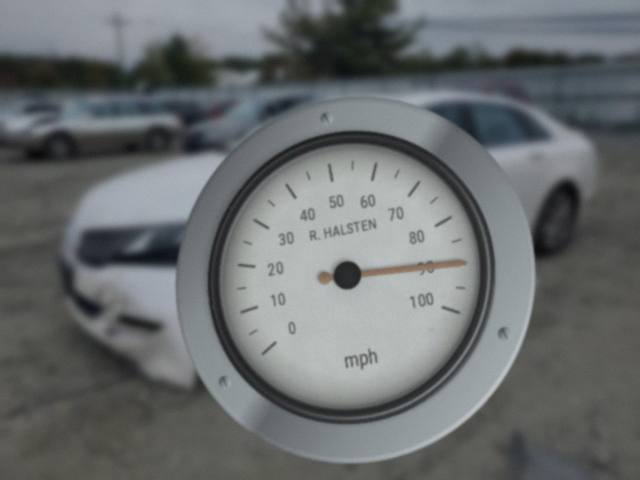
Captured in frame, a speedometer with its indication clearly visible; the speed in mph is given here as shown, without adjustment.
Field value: 90 mph
